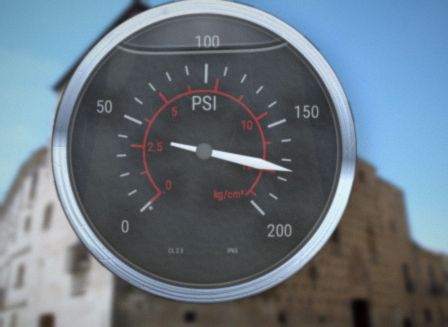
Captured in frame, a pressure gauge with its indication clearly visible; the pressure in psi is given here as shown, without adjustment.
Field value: 175 psi
